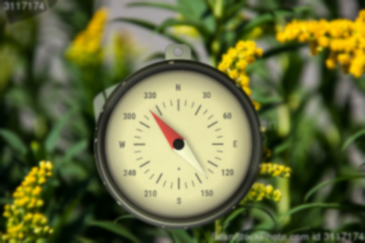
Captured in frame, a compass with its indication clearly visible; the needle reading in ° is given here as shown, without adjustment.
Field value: 320 °
